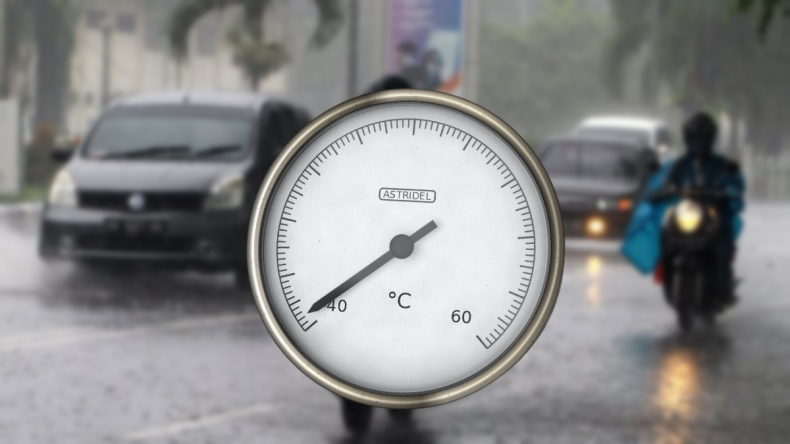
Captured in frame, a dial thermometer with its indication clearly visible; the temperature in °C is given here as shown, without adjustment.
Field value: -38 °C
